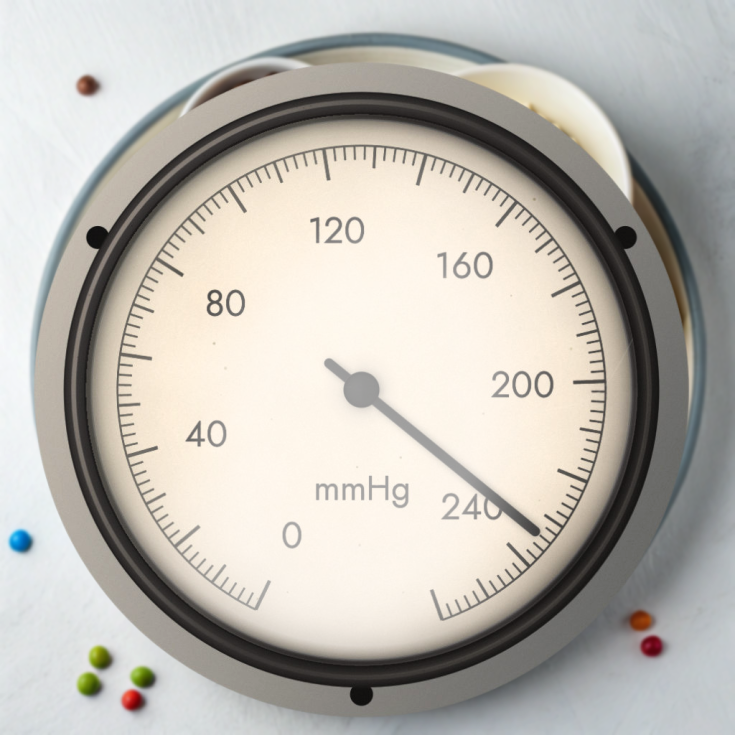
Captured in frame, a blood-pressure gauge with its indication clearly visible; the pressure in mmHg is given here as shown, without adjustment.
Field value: 234 mmHg
